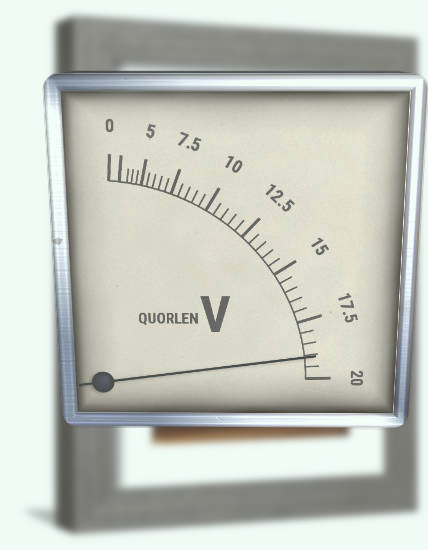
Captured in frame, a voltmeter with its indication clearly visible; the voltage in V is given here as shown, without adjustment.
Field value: 19 V
